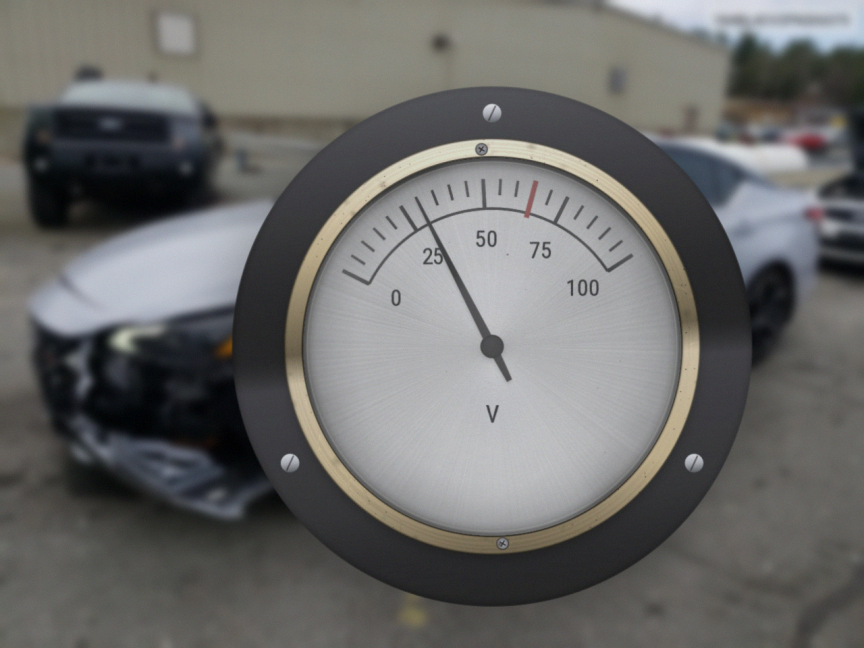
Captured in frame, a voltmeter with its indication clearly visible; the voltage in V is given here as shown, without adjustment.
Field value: 30 V
